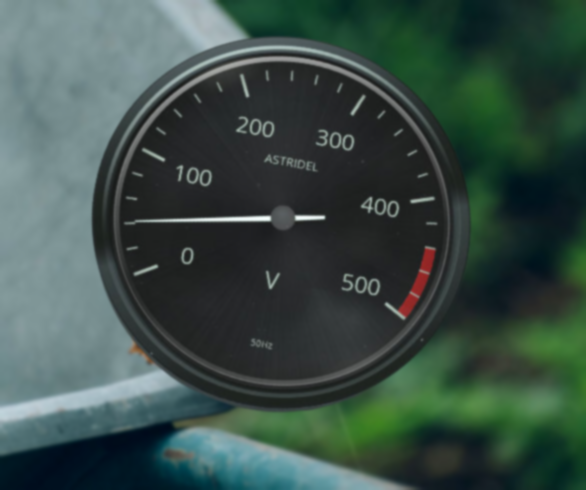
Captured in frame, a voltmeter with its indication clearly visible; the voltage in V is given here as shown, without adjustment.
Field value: 40 V
